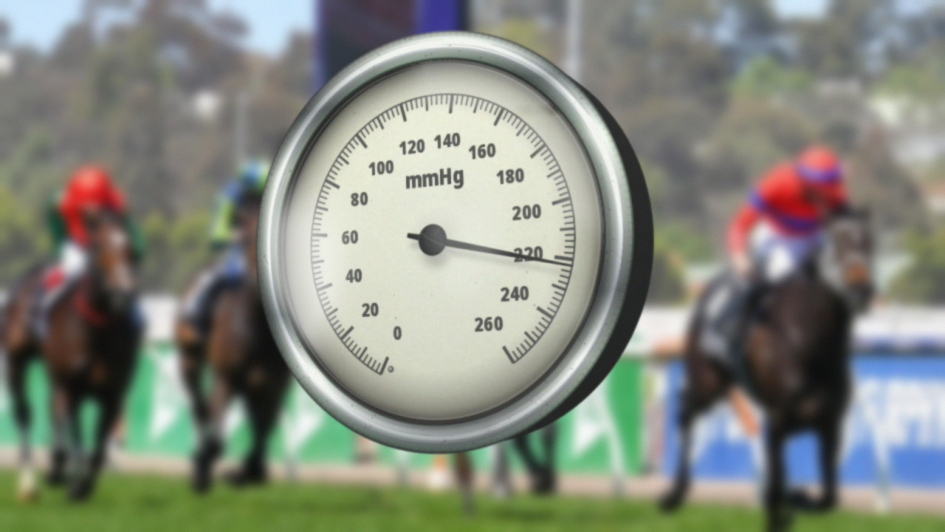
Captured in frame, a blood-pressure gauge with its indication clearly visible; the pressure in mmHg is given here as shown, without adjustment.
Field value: 222 mmHg
